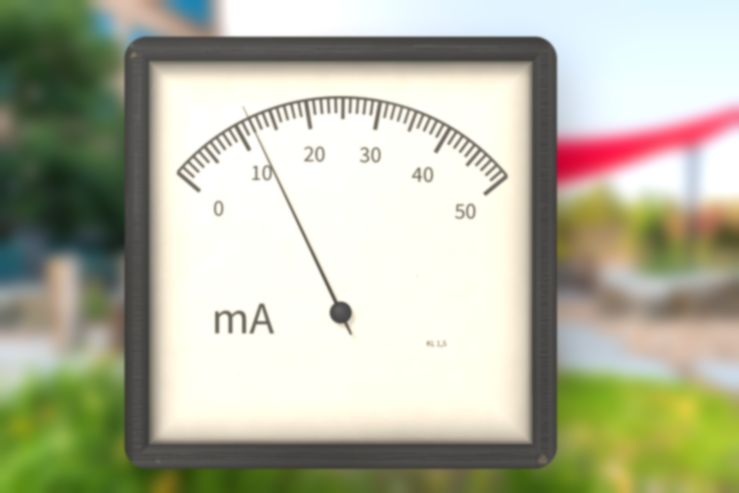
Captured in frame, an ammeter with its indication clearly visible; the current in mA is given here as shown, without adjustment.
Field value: 12 mA
